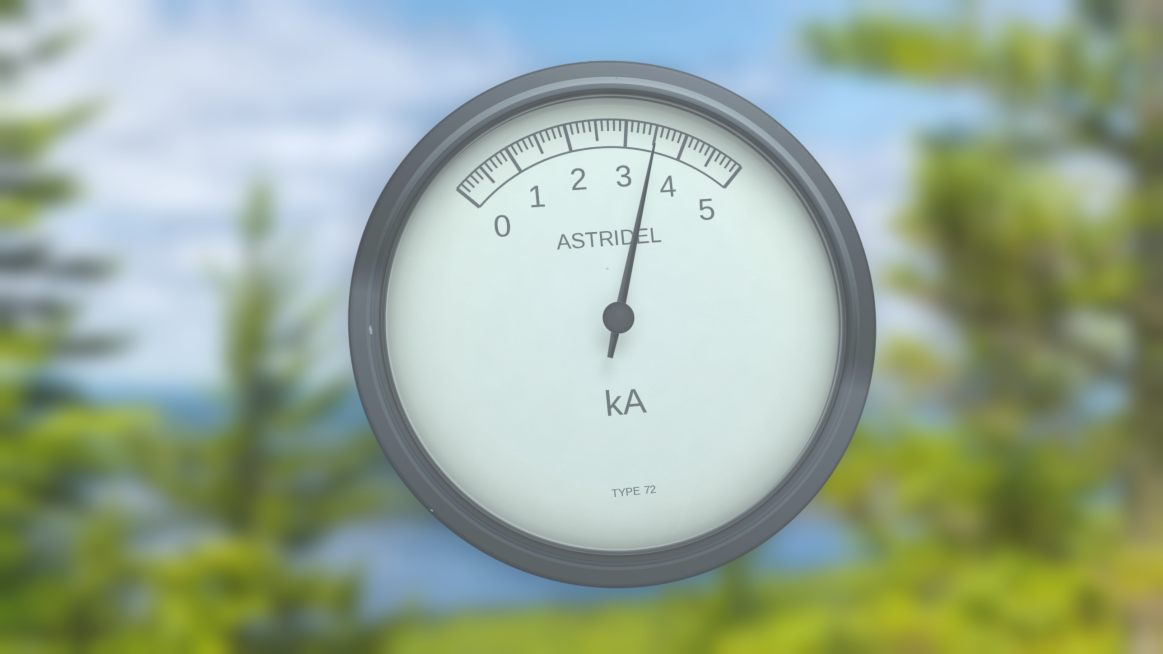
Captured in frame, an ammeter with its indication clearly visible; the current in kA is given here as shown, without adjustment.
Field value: 3.5 kA
